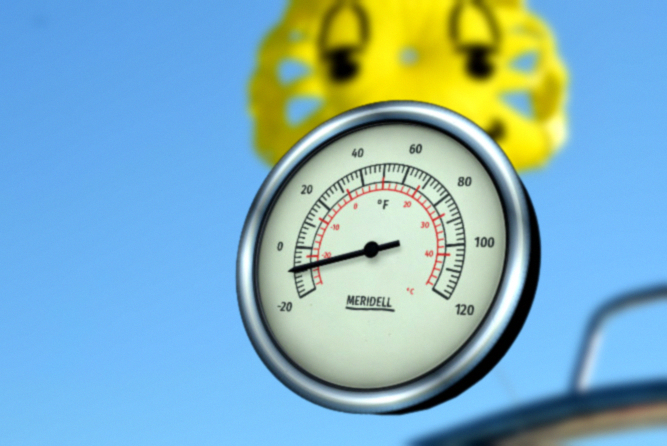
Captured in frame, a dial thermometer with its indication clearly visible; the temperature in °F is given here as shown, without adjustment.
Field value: -10 °F
